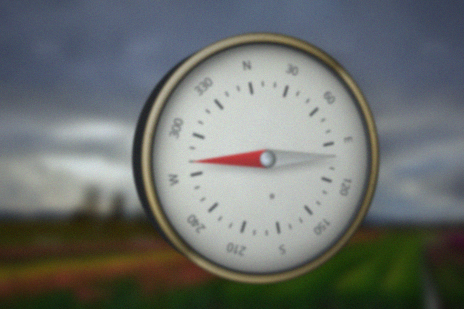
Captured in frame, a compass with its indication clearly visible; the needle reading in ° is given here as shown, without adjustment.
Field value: 280 °
